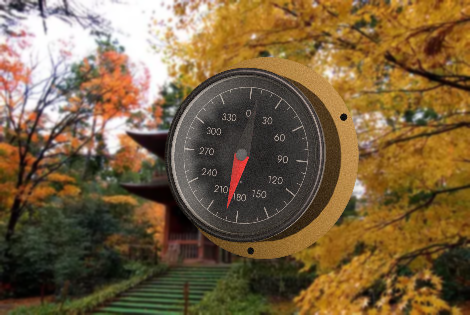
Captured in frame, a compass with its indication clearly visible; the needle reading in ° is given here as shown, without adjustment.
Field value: 190 °
